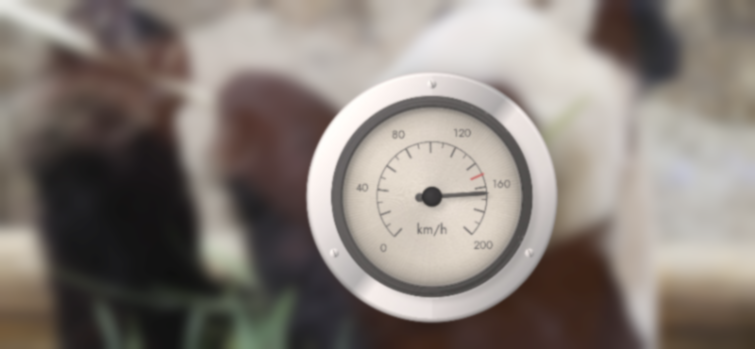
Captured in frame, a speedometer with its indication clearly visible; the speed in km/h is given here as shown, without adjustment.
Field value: 165 km/h
